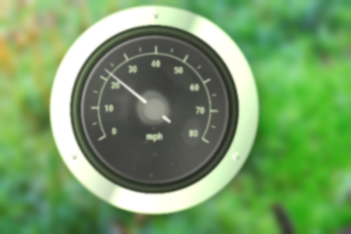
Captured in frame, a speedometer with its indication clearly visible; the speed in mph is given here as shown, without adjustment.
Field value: 22.5 mph
